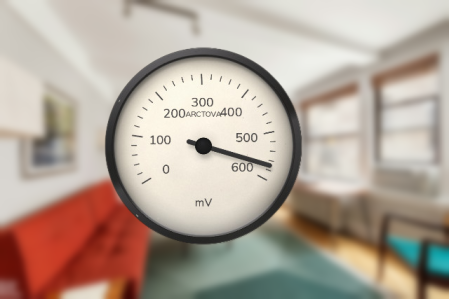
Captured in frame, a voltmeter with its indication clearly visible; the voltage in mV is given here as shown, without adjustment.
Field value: 570 mV
